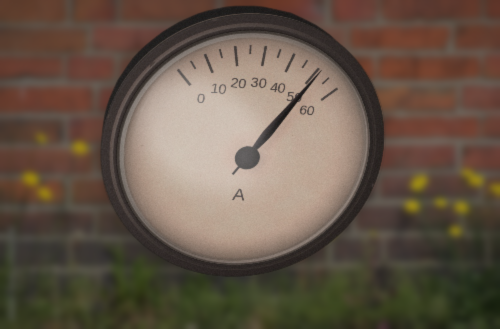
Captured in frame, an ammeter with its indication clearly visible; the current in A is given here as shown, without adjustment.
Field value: 50 A
